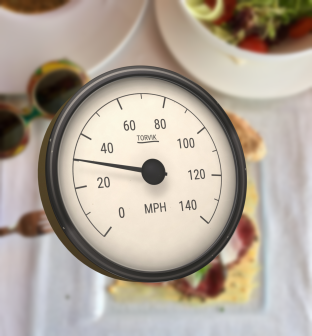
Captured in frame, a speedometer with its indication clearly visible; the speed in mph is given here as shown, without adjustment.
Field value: 30 mph
